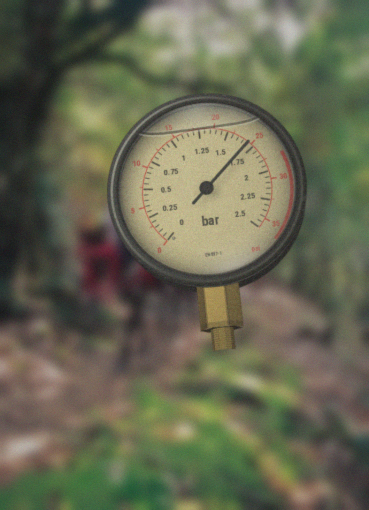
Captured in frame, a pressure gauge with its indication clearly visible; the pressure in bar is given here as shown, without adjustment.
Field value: 1.7 bar
